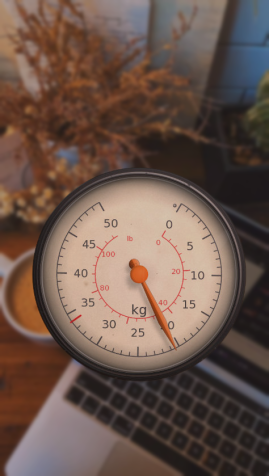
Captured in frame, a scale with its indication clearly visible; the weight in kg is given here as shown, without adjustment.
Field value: 20.5 kg
